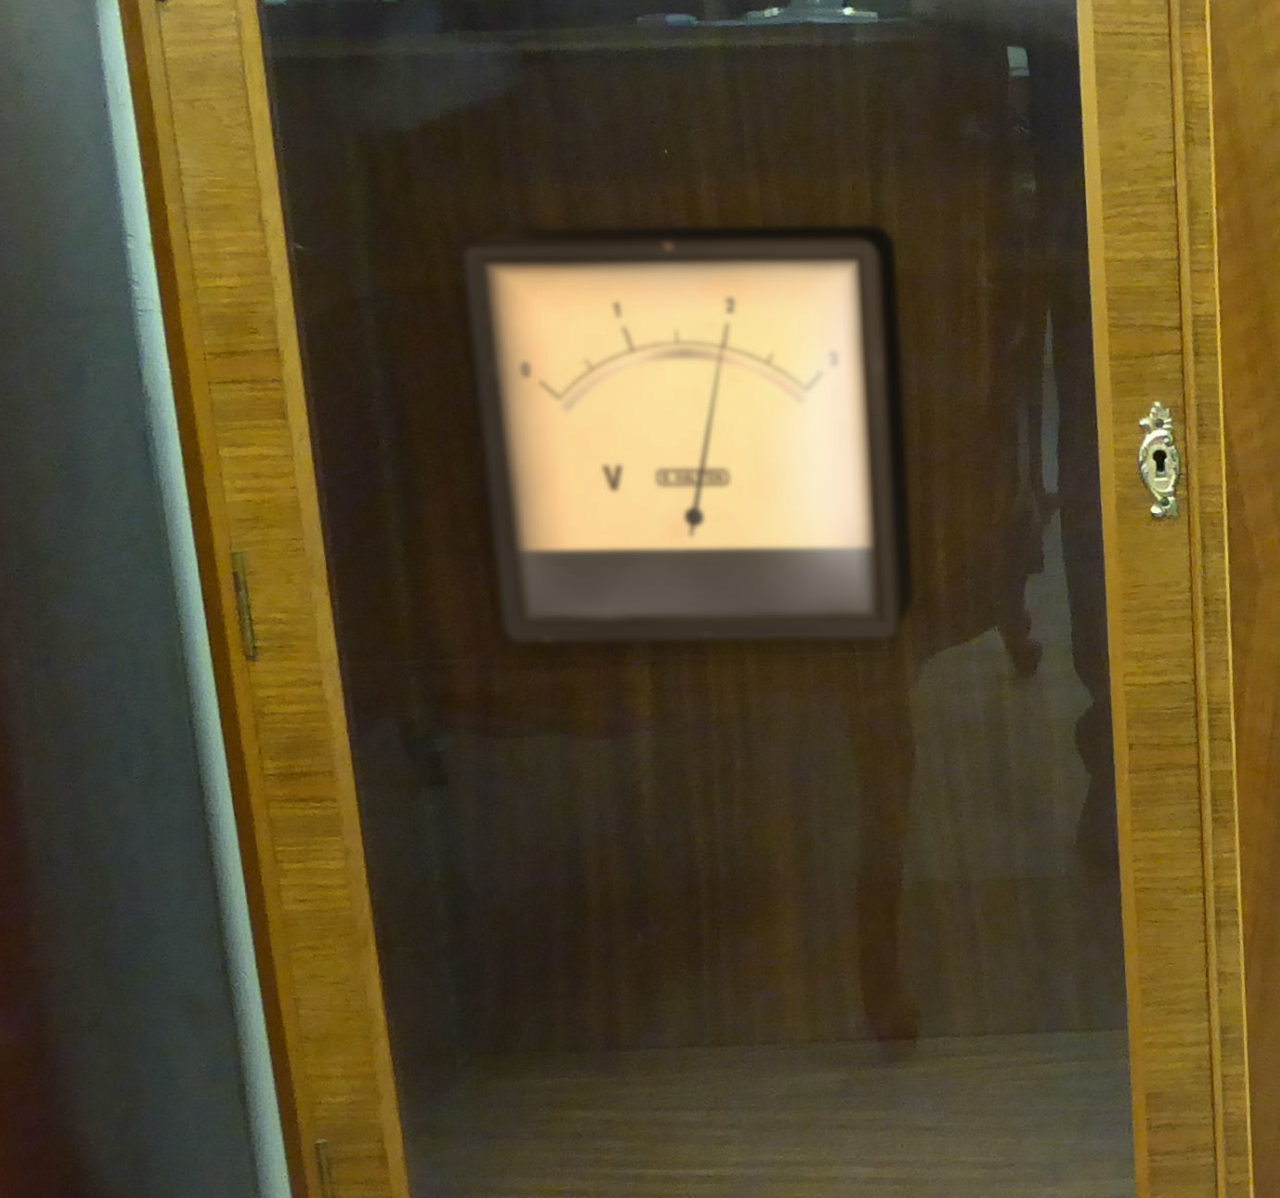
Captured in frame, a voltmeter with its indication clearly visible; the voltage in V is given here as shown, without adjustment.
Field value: 2 V
